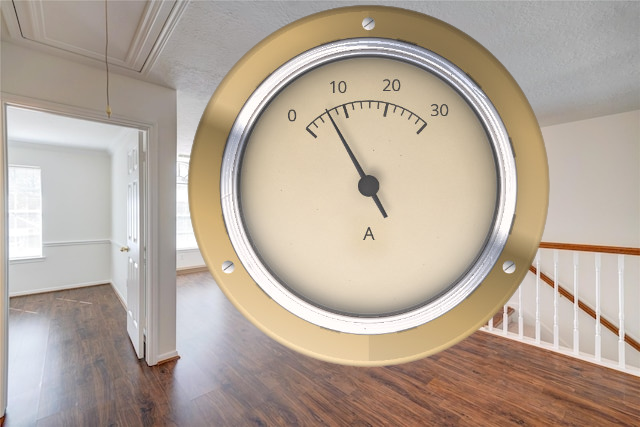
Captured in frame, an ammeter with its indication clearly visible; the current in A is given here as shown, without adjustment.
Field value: 6 A
